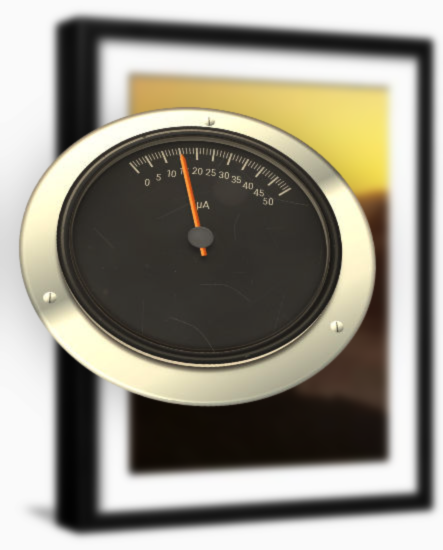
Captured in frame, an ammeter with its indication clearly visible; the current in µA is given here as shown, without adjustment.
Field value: 15 µA
